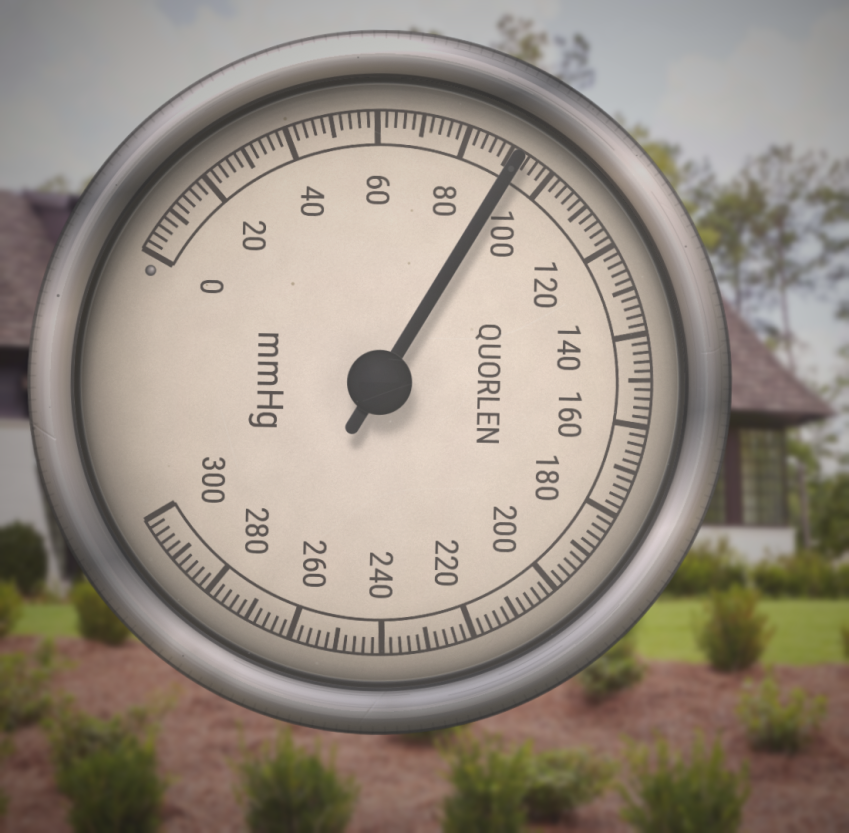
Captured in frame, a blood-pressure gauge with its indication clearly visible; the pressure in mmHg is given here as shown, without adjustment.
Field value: 92 mmHg
